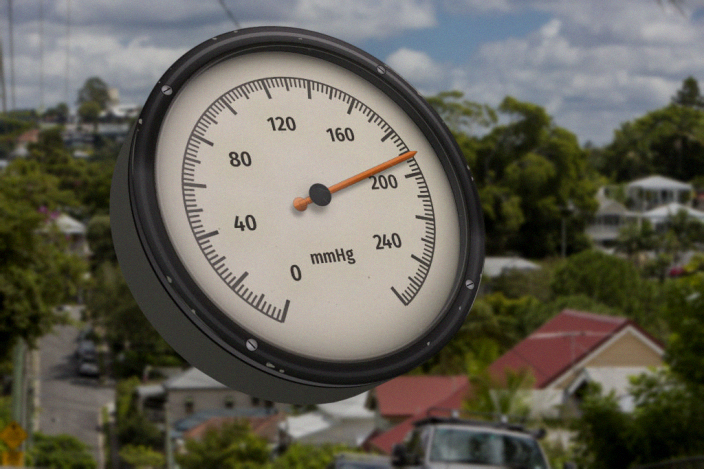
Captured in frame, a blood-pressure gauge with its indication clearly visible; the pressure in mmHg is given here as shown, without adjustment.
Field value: 192 mmHg
